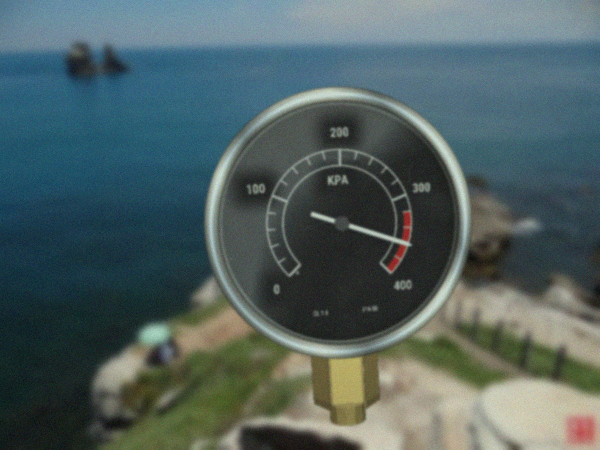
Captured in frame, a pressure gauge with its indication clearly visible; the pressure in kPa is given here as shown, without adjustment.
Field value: 360 kPa
